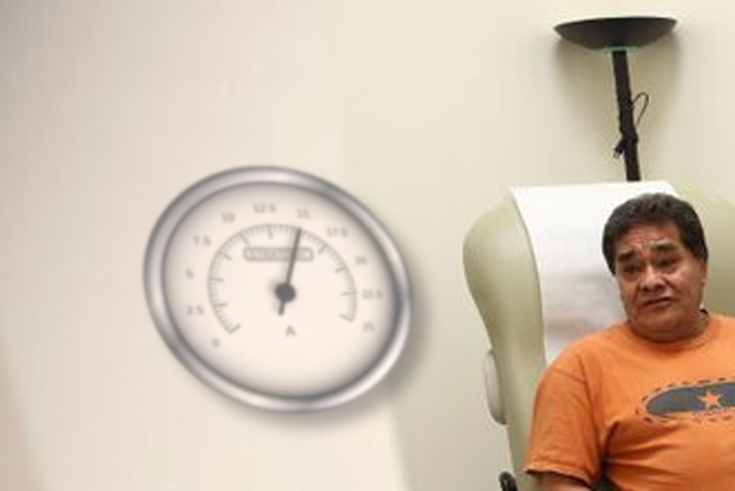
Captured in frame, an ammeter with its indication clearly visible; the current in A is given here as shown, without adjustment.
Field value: 15 A
